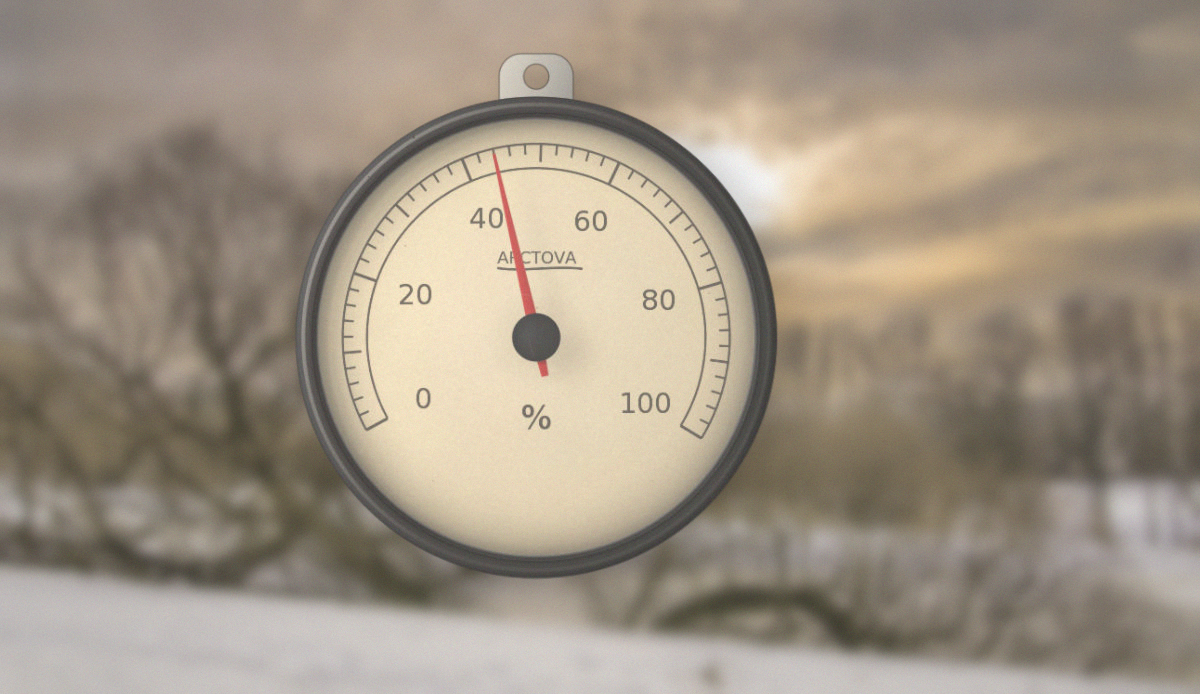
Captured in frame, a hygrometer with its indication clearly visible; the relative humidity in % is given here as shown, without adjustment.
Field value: 44 %
